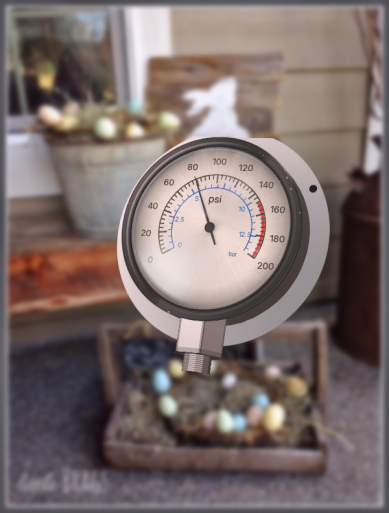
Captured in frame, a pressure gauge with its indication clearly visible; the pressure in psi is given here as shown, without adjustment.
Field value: 80 psi
